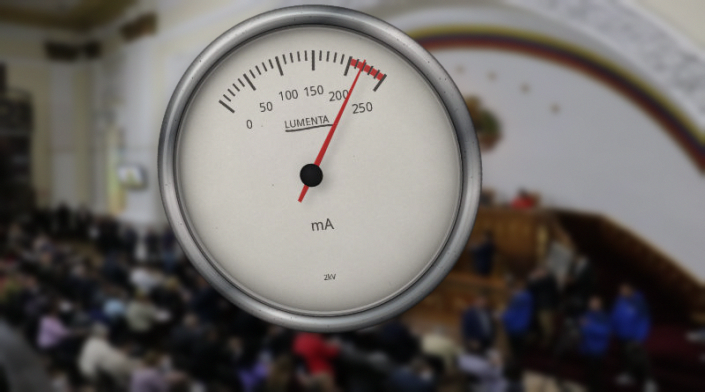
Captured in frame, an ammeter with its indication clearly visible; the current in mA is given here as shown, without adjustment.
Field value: 220 mA
